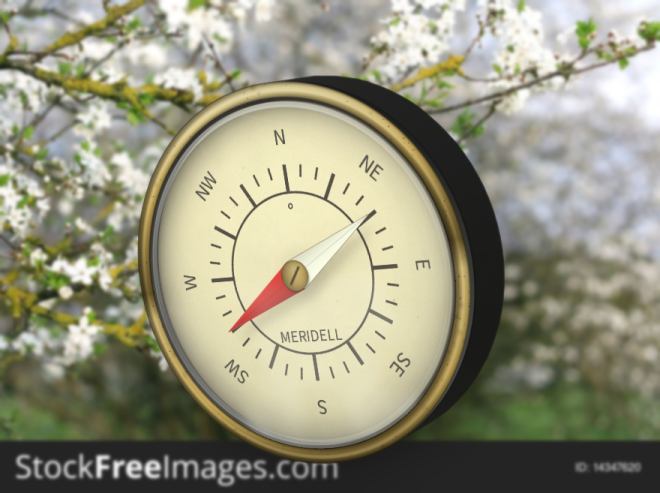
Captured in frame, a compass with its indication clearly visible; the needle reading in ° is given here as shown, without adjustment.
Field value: 240 °
